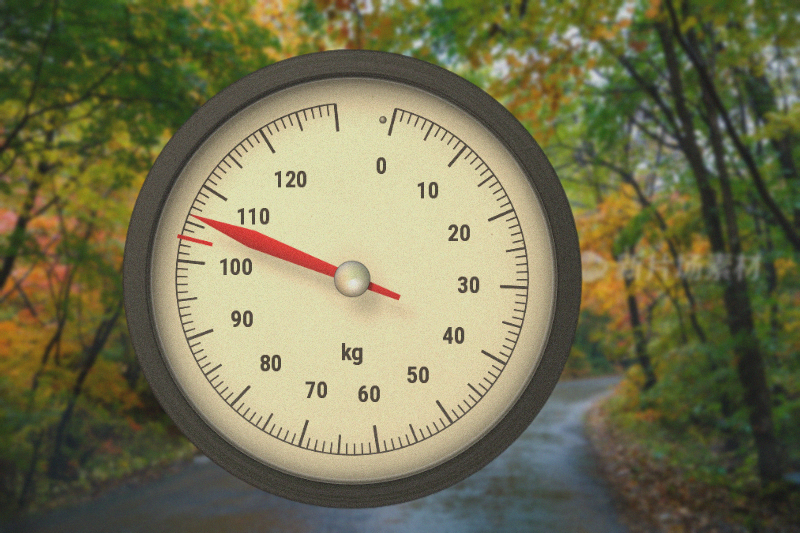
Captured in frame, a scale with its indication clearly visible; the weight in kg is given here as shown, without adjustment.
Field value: 106 kg
